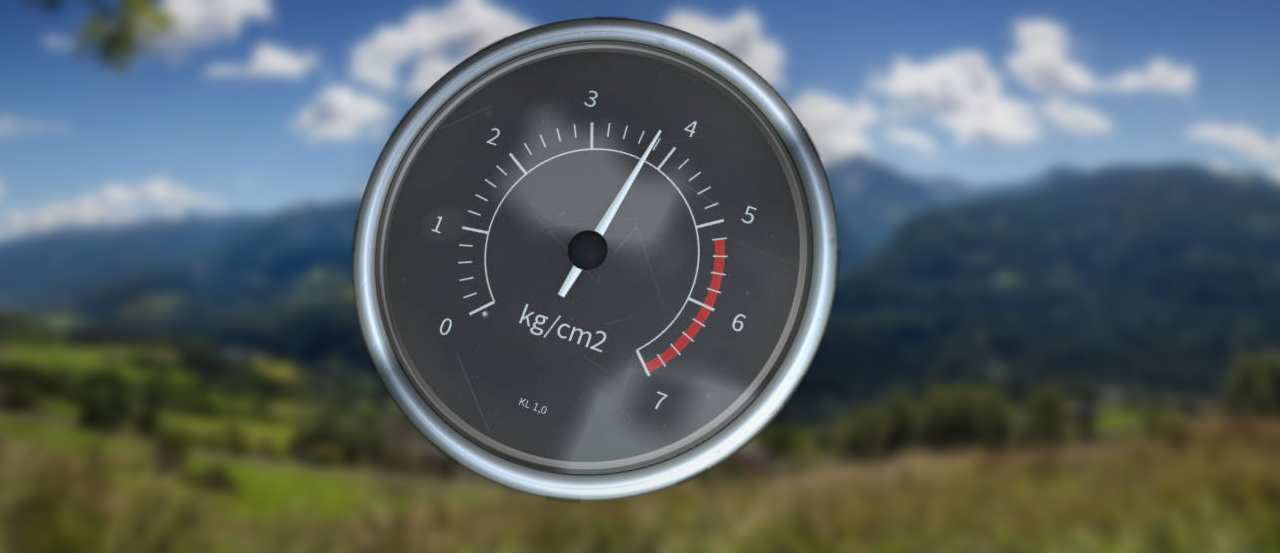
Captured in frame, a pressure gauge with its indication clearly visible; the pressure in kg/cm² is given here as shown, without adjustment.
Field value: 3.8 kg/cm²
